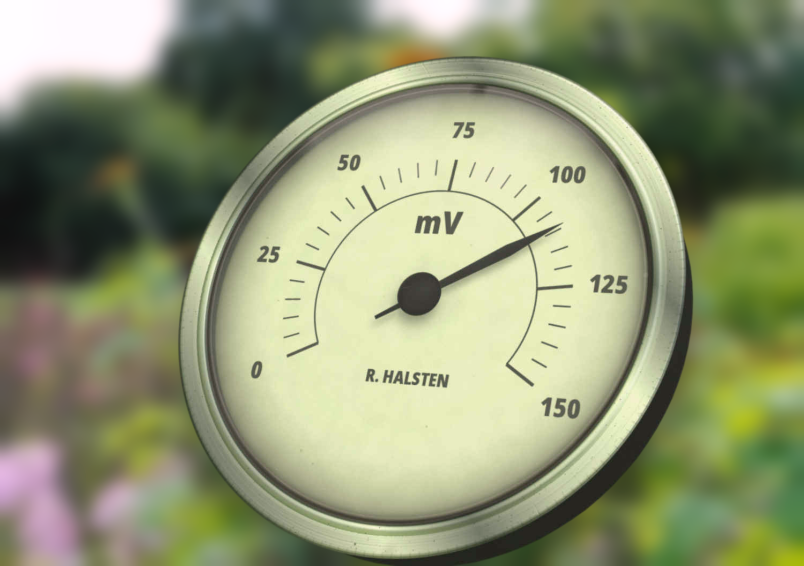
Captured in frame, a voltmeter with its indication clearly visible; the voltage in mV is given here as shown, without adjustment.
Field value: 110 mV
